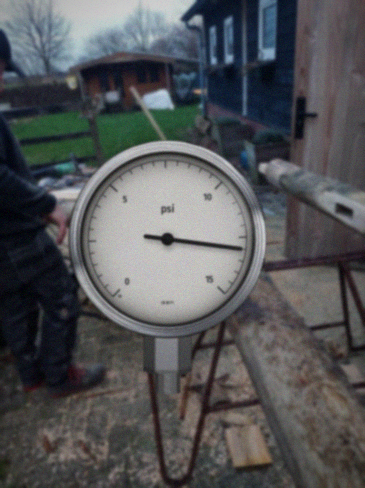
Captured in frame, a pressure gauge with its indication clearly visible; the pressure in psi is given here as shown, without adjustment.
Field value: 13 psi
